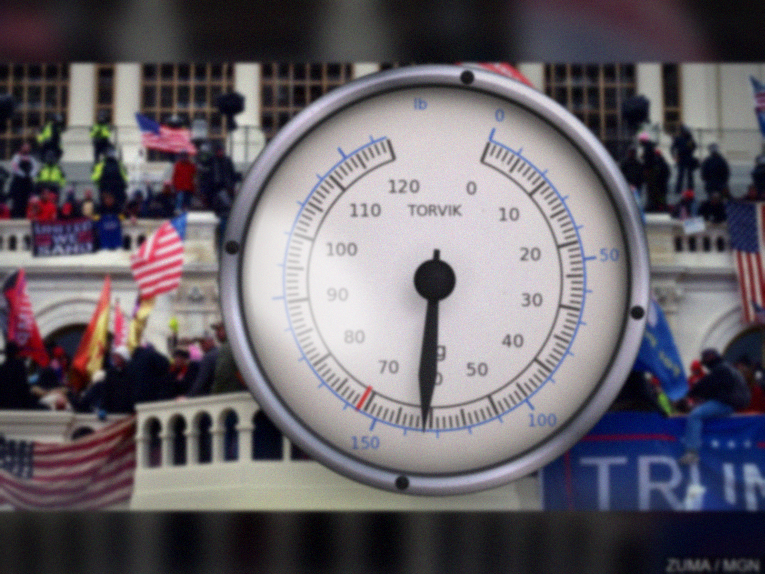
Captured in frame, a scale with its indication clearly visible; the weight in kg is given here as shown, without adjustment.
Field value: 61 kg
